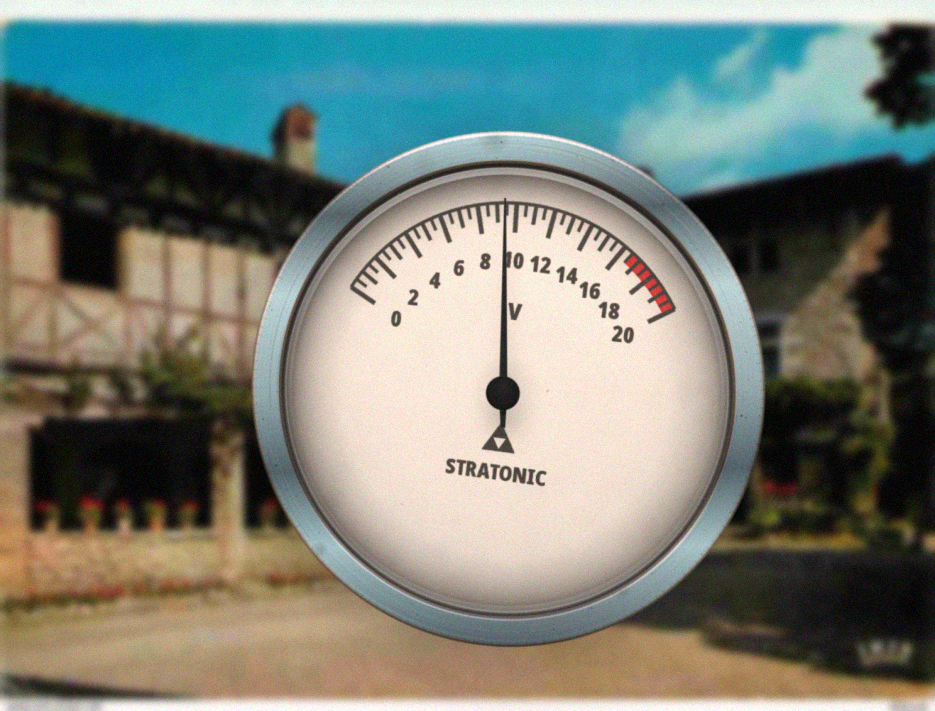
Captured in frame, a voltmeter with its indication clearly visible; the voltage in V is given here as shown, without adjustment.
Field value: 9.5 V
